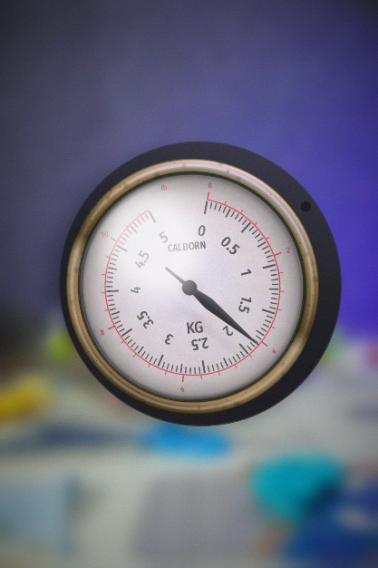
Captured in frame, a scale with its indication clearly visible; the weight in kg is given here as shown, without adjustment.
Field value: 1.85 kg
